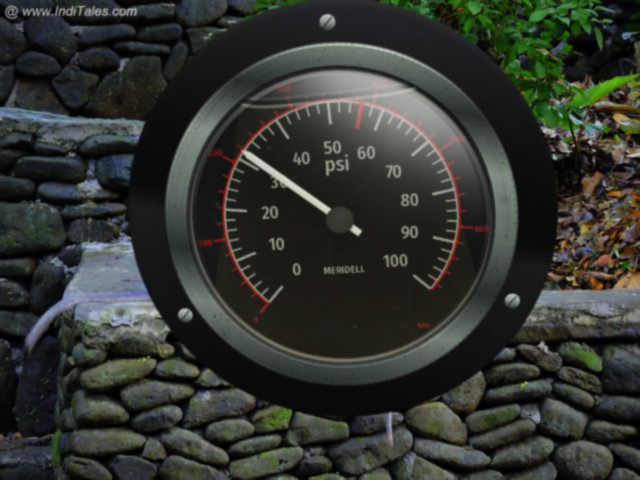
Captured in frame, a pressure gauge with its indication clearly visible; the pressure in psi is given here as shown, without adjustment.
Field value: 32 psi
